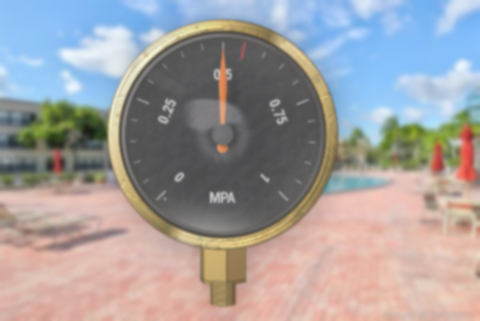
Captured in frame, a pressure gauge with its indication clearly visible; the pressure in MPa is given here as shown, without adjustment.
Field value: 0.5 MPa
